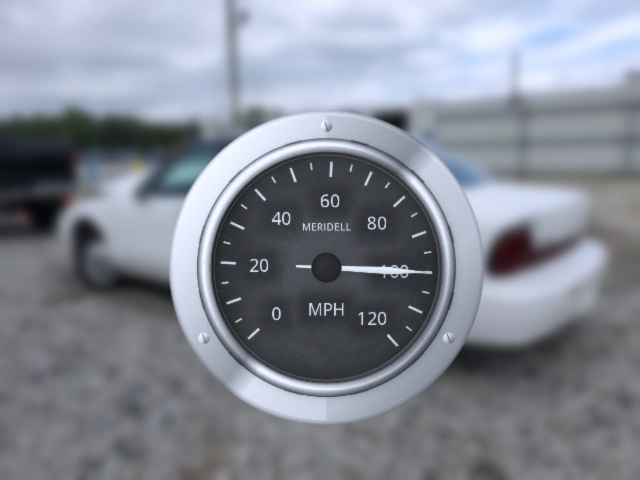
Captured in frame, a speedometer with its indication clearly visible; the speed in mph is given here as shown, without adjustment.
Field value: 100 mph
